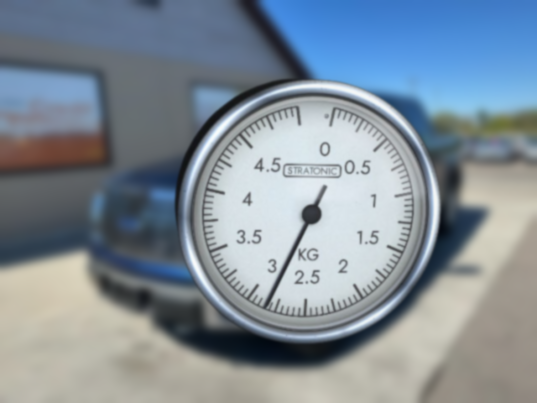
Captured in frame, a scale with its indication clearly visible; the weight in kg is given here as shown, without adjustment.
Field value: 2.85 kg
